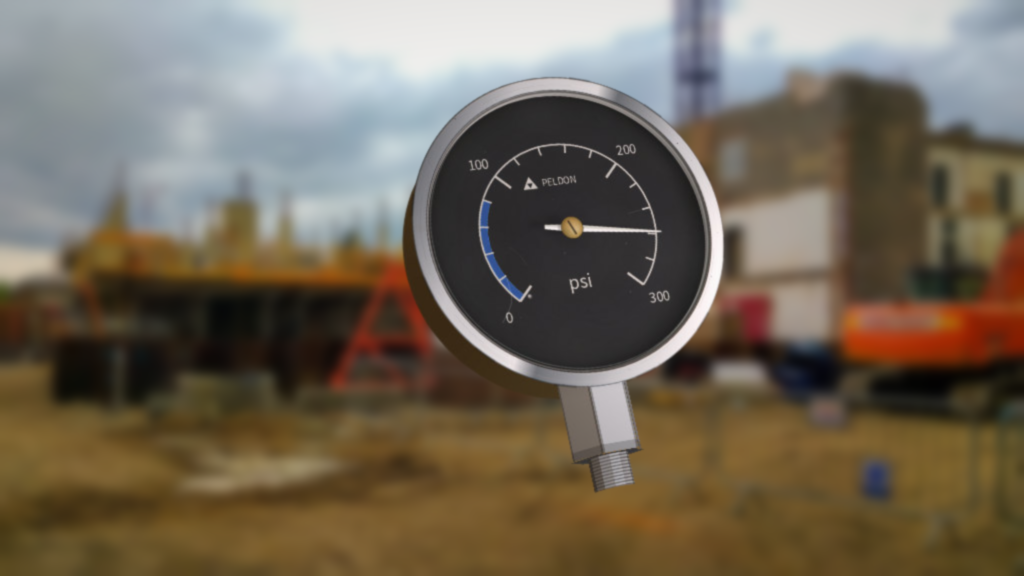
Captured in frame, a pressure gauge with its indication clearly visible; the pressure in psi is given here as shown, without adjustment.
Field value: 260 psi
